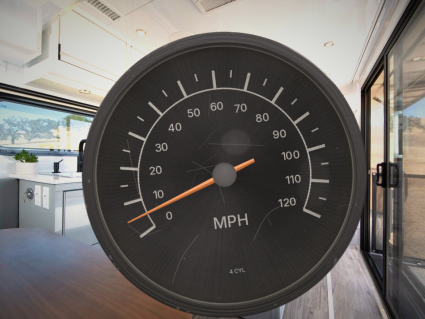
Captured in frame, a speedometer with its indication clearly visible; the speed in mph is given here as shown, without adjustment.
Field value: 5 mph
